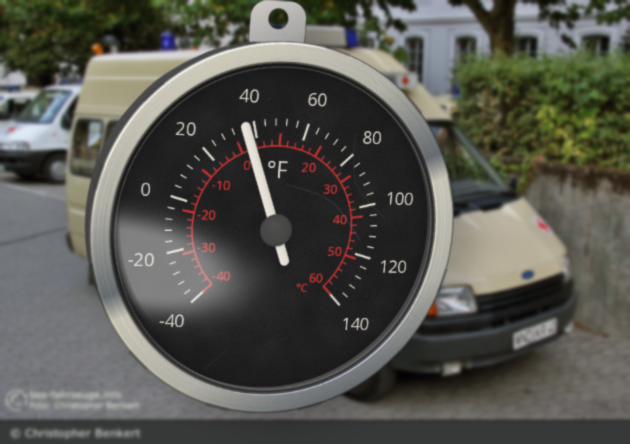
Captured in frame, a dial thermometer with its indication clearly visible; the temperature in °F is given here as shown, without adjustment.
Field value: 36 °F
